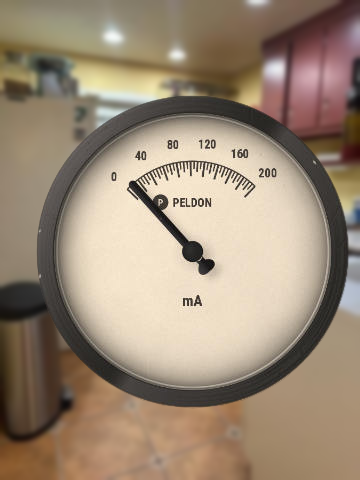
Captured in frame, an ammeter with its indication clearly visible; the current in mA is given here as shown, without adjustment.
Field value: 10 mA
